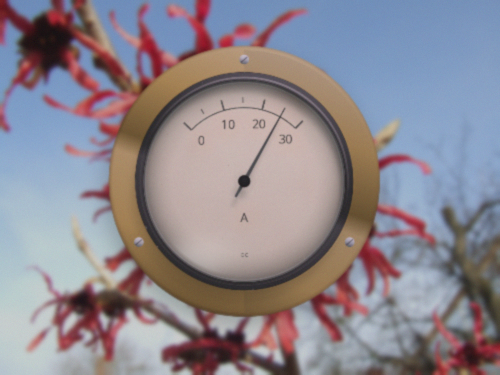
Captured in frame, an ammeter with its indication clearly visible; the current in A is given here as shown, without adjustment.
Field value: 25 A
